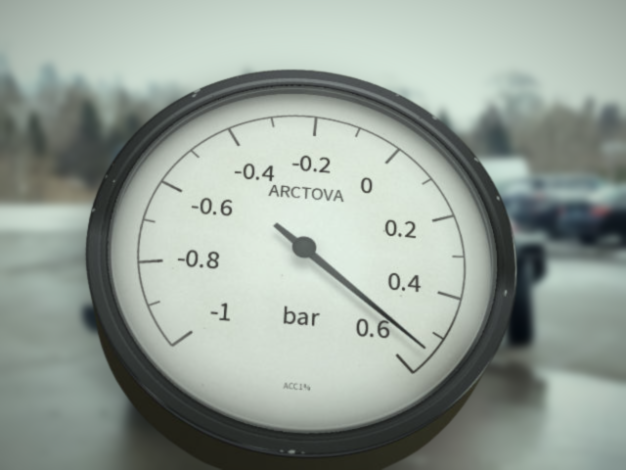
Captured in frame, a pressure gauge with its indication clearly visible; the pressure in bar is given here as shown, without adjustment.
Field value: 0.55 bar
